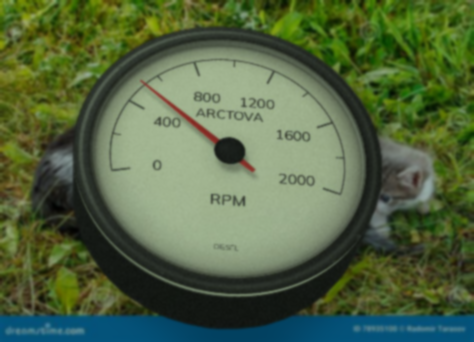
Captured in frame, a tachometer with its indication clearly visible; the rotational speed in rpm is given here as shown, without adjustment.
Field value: 500 rpm
